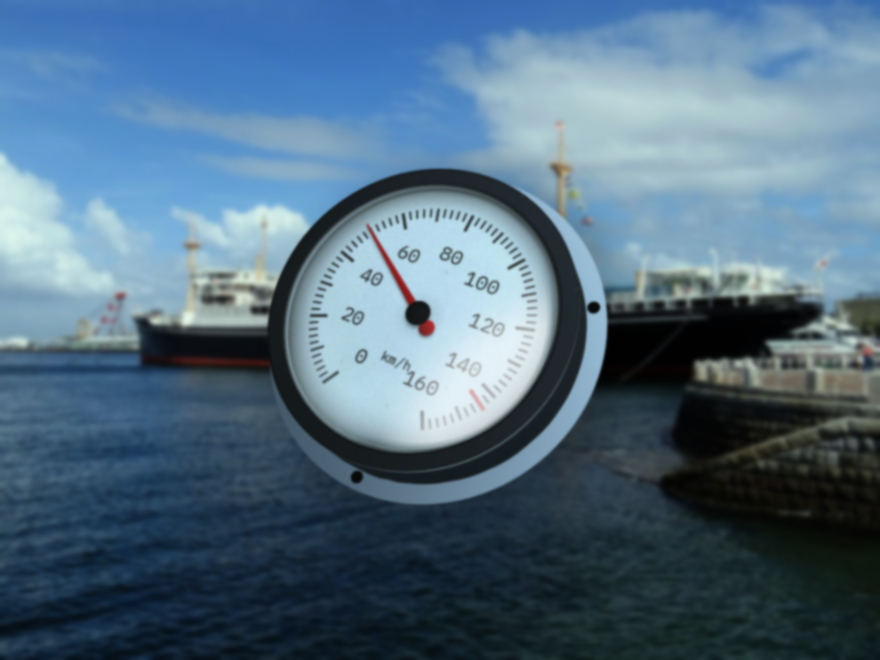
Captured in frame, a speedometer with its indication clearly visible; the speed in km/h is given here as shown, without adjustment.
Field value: 50 km/h
